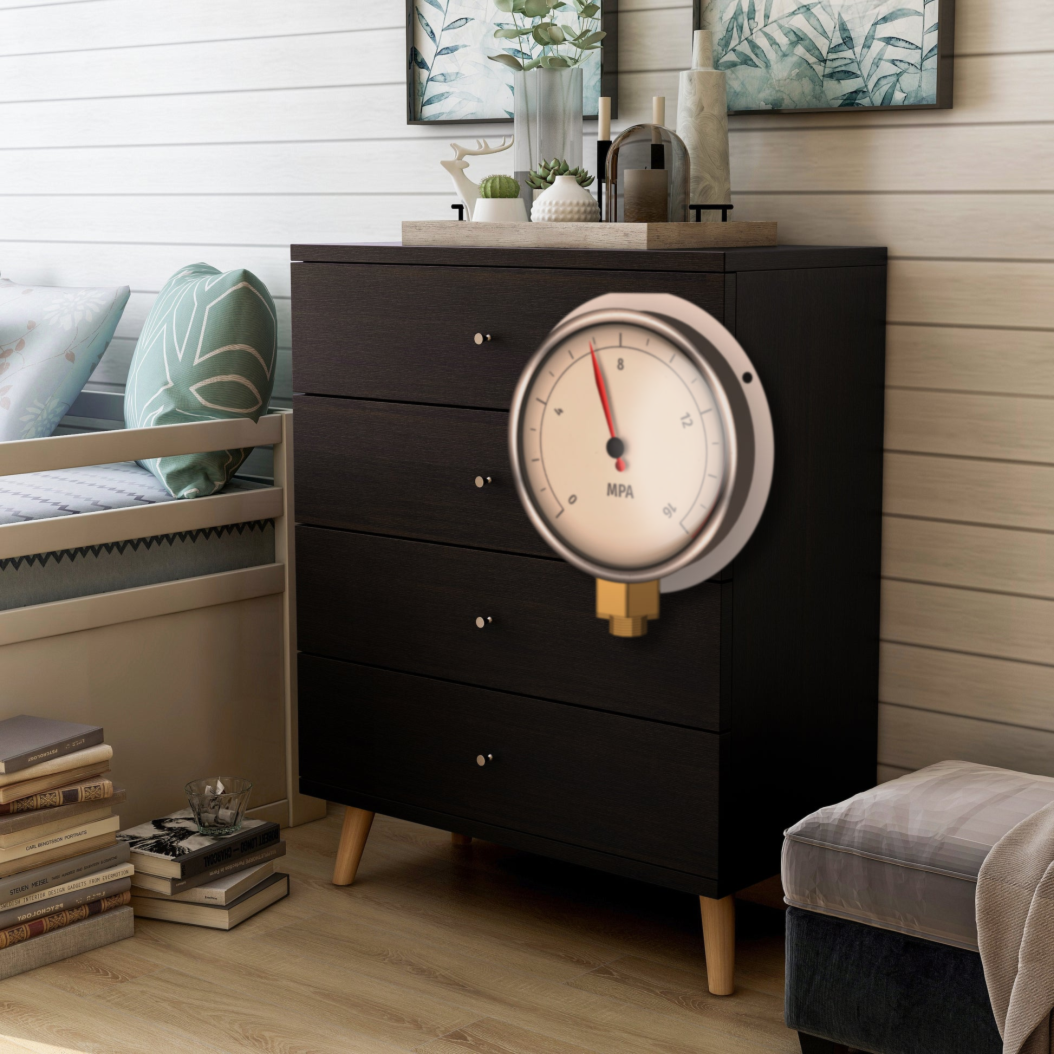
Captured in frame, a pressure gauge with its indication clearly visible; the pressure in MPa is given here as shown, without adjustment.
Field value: 7 MPa
